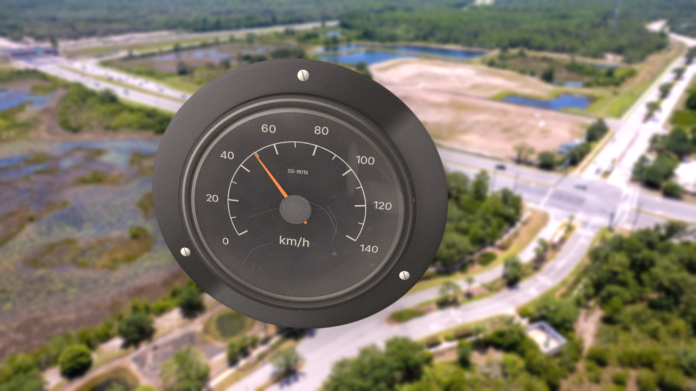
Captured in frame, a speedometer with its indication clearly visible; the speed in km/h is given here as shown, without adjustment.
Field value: 50 km/h
